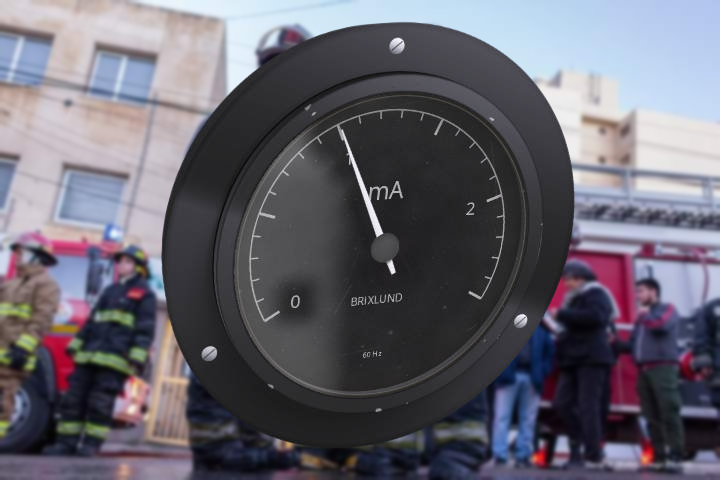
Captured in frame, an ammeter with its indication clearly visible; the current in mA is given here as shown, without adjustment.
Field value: 1 mA
